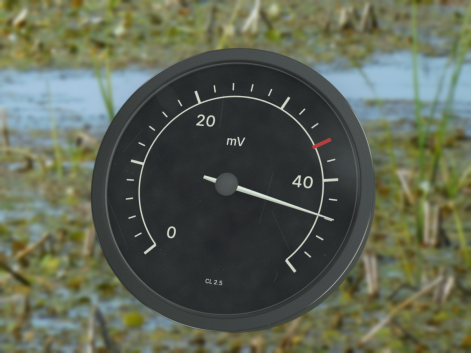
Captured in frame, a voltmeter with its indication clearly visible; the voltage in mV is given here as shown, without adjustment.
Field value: 44 mV
